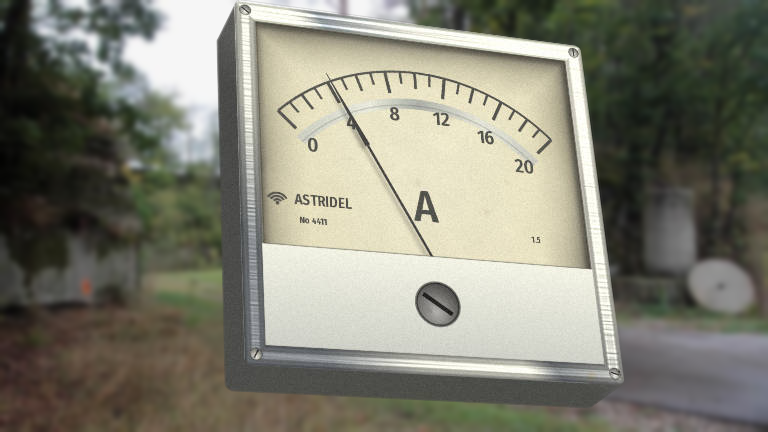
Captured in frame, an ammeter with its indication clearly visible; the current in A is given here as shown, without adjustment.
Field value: 4 A
